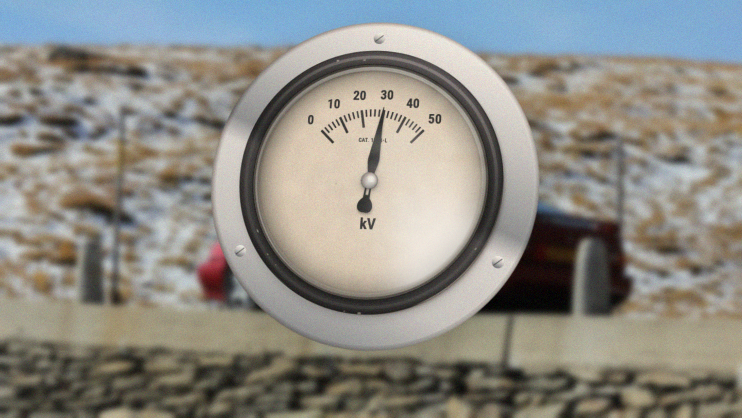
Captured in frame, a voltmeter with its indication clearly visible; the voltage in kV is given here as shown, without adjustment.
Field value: 30 kV
